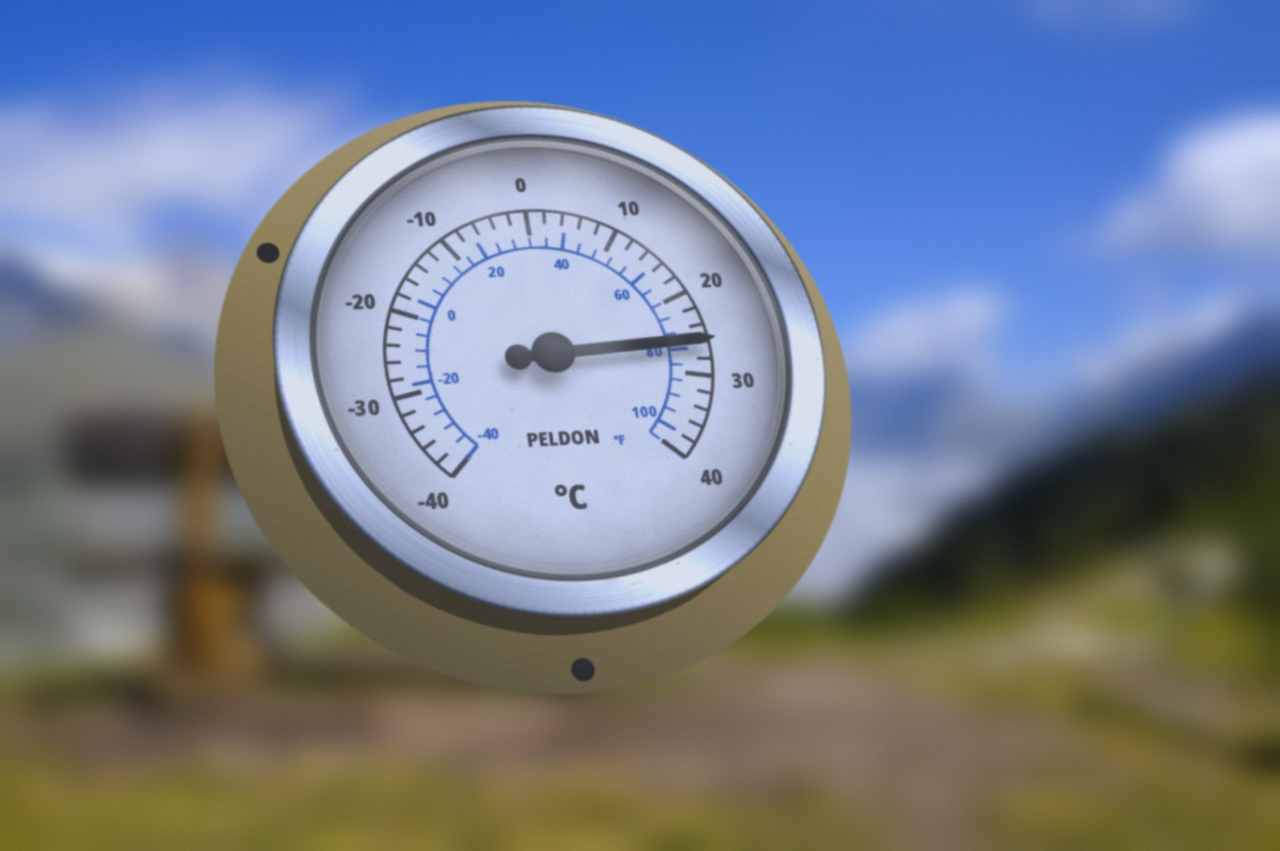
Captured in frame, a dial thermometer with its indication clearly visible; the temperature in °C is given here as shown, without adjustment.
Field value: 26 °C
